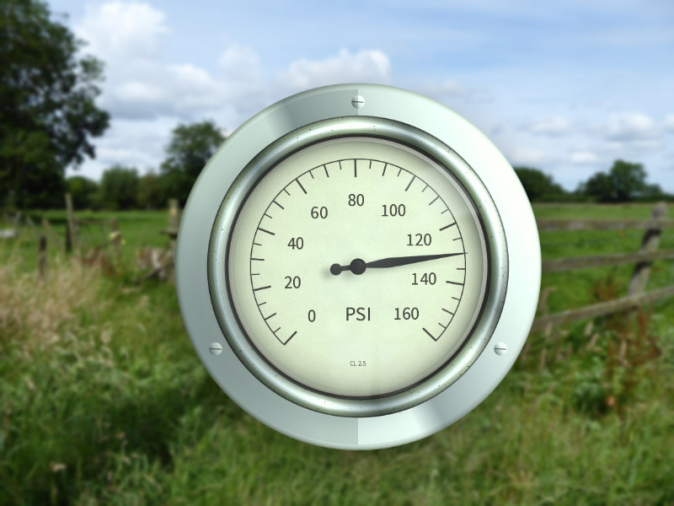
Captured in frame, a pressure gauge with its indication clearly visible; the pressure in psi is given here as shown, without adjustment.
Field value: 130 psi
